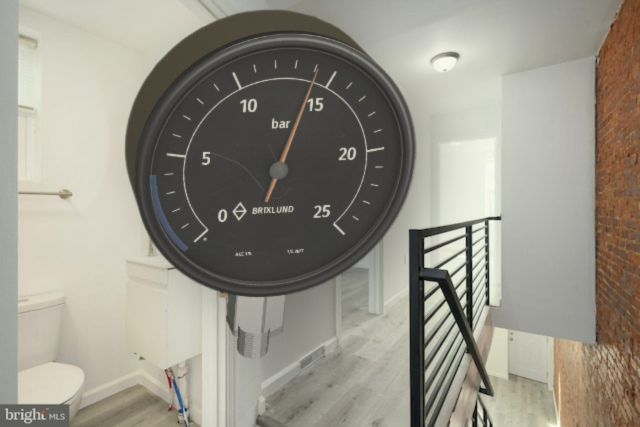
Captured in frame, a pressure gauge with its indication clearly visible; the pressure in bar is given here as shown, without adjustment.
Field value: 14 bar
